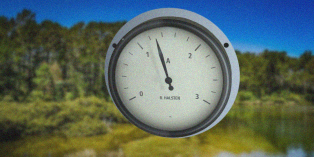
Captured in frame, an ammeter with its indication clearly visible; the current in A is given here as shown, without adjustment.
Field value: 1.3 A
